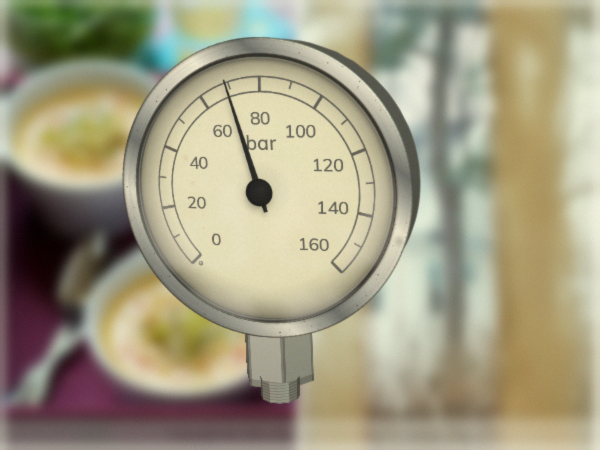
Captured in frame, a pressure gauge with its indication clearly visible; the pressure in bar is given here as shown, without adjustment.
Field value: 70 bar
